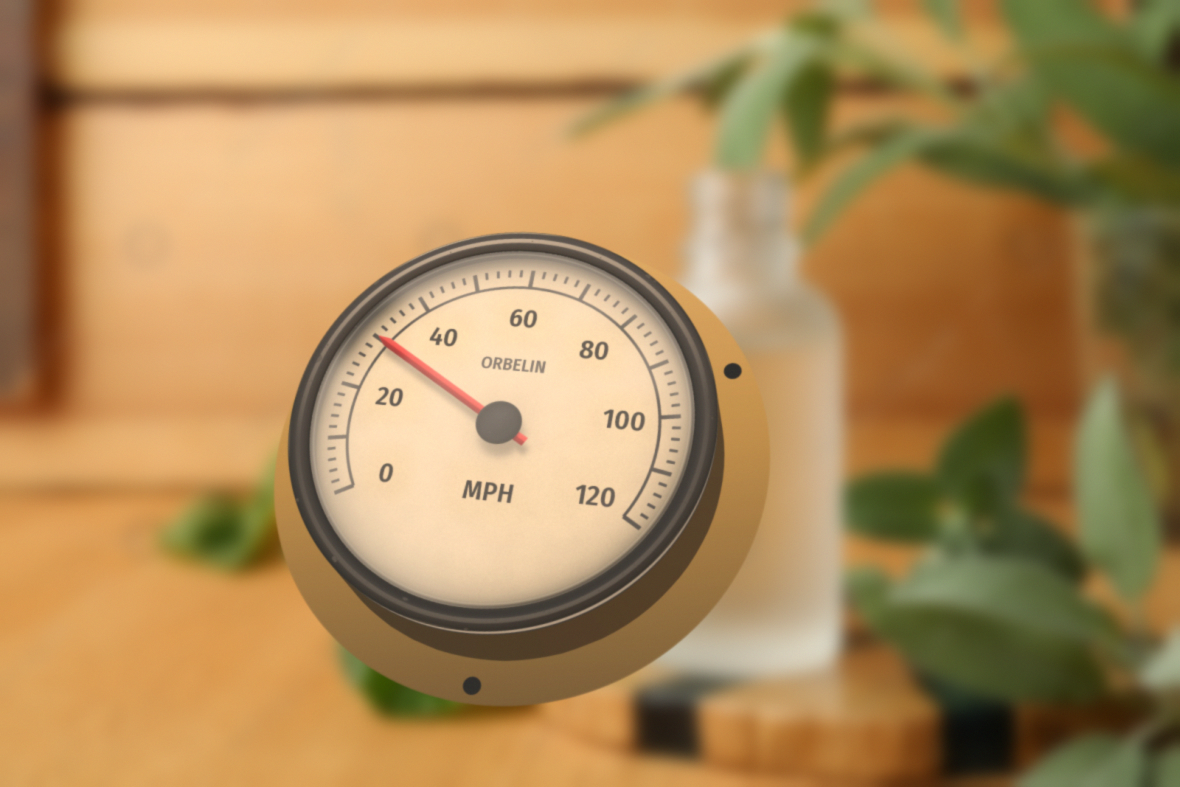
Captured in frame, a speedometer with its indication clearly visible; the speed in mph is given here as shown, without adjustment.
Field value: 30 mph
